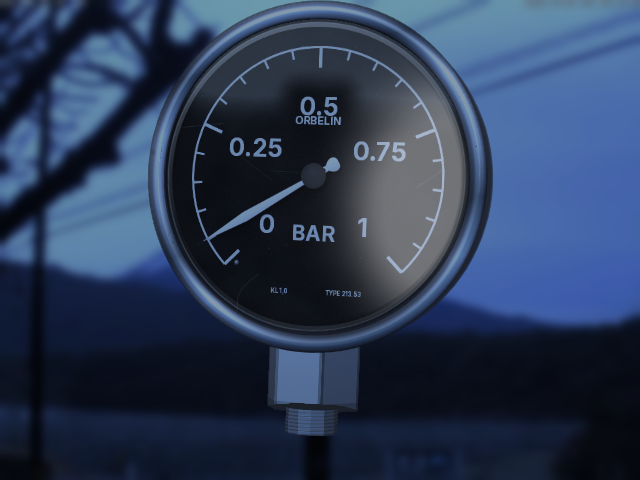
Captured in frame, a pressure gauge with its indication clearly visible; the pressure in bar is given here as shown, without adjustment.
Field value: 0.05 bar
